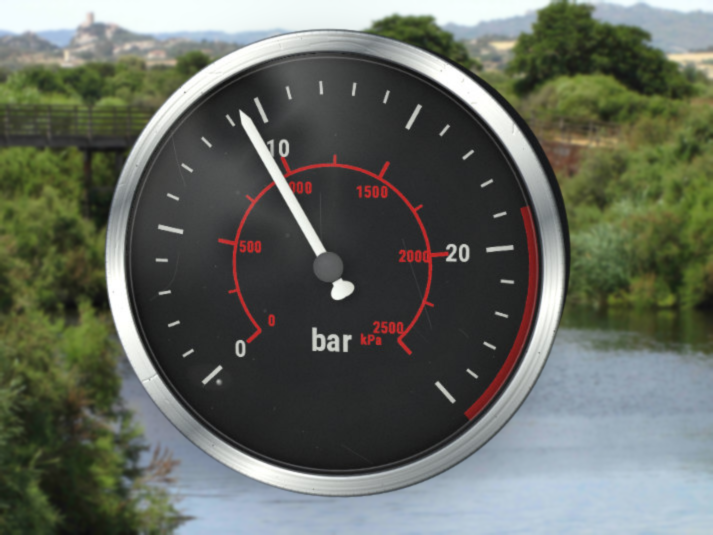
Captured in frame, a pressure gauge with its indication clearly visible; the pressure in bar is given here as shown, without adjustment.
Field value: 9.5 bar
